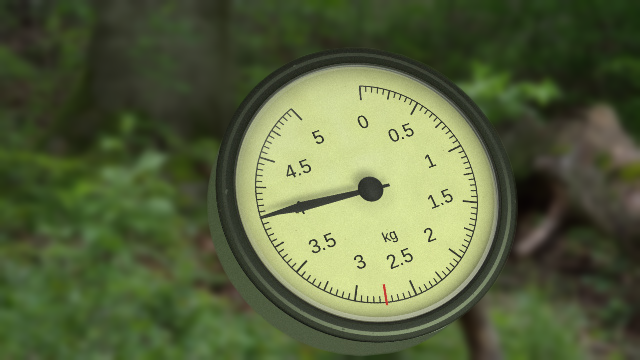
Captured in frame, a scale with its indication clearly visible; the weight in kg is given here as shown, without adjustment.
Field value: 4 kg
